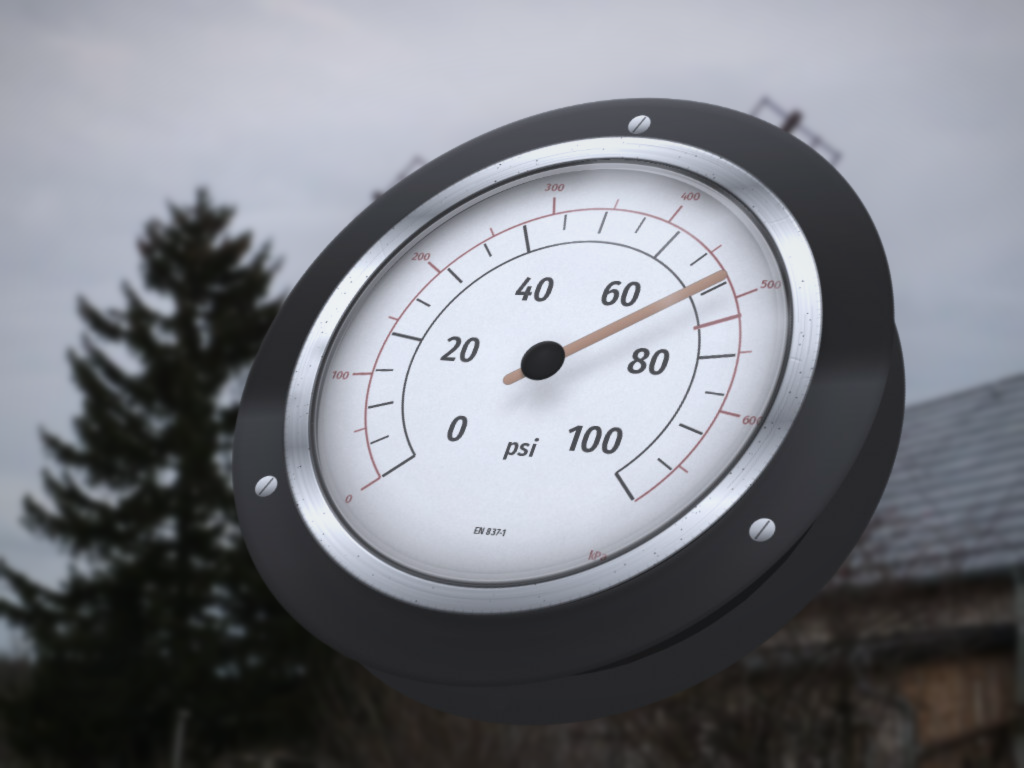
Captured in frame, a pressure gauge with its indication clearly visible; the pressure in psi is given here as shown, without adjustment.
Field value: 70 psi
